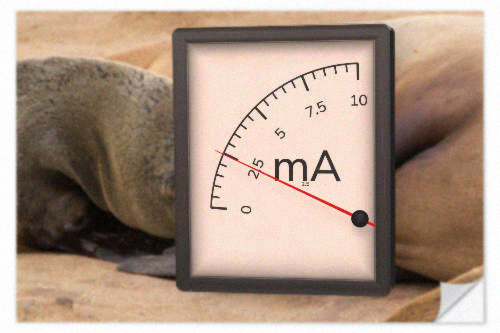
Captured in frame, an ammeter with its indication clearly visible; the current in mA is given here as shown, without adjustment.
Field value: 2.5 mA
